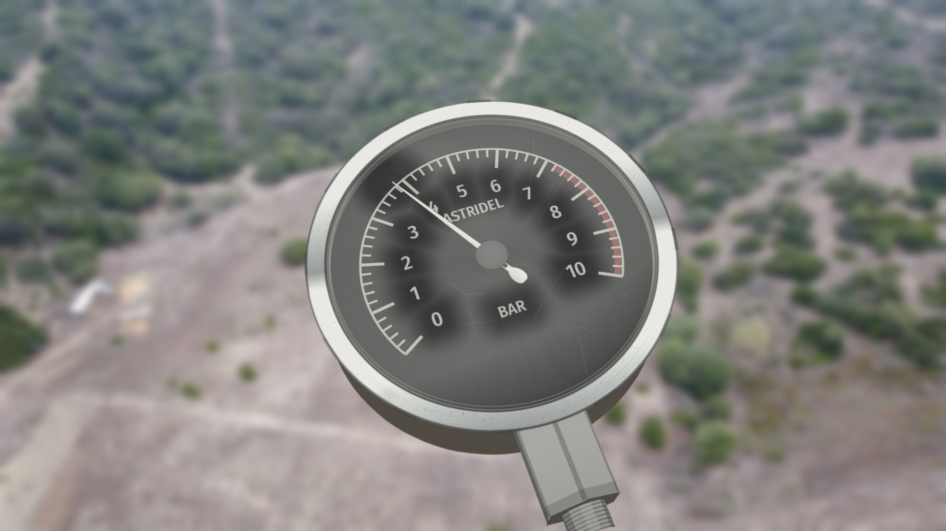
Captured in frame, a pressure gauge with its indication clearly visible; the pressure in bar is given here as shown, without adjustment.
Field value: 3.8 bar
